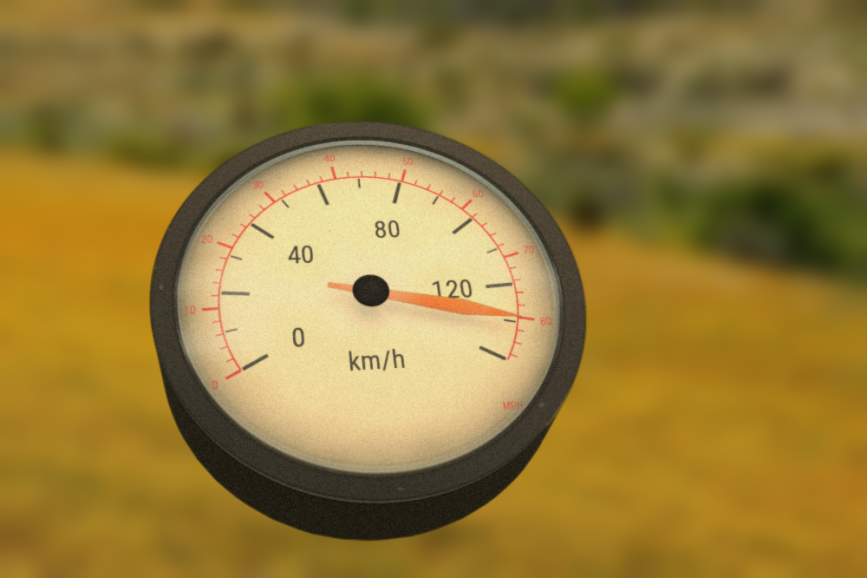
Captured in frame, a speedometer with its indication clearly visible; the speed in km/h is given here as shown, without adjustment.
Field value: 130 km/h
